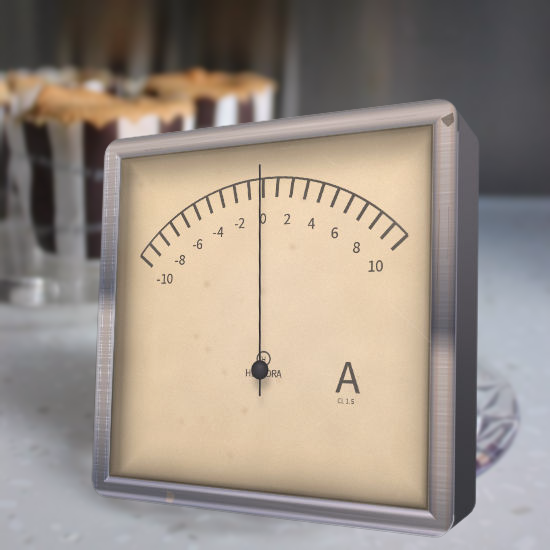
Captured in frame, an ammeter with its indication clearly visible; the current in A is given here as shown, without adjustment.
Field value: 0 A
